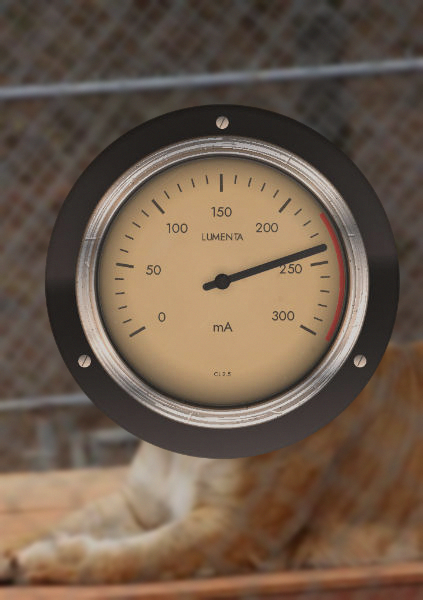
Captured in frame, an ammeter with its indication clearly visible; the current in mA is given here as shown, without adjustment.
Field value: 240 mA
